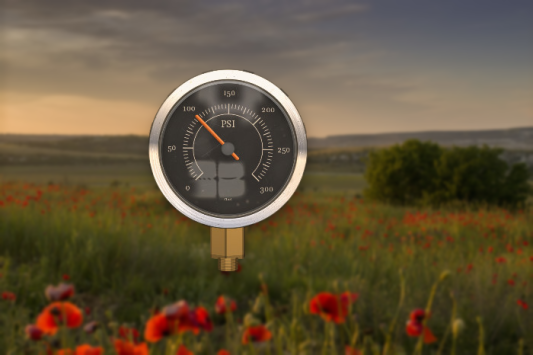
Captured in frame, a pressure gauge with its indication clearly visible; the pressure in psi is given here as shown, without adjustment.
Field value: 100 psi
